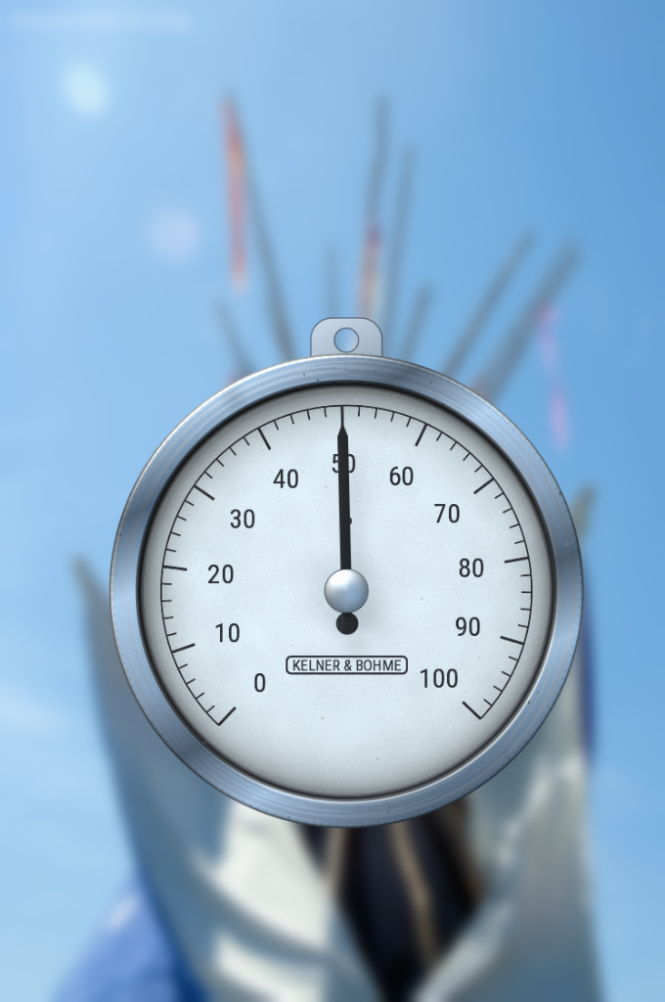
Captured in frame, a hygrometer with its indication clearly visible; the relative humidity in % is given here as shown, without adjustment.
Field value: 50 %
